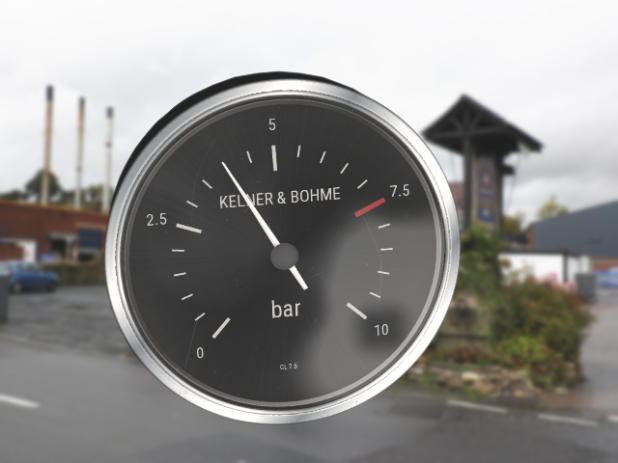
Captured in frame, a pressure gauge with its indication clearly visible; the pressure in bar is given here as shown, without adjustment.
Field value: 4 bar
